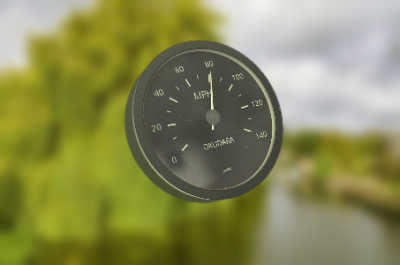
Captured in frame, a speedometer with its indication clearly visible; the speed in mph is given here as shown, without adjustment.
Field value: 80 mph
